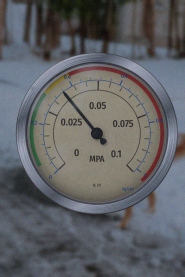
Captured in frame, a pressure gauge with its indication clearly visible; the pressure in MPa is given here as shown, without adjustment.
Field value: 0.035 MPa
